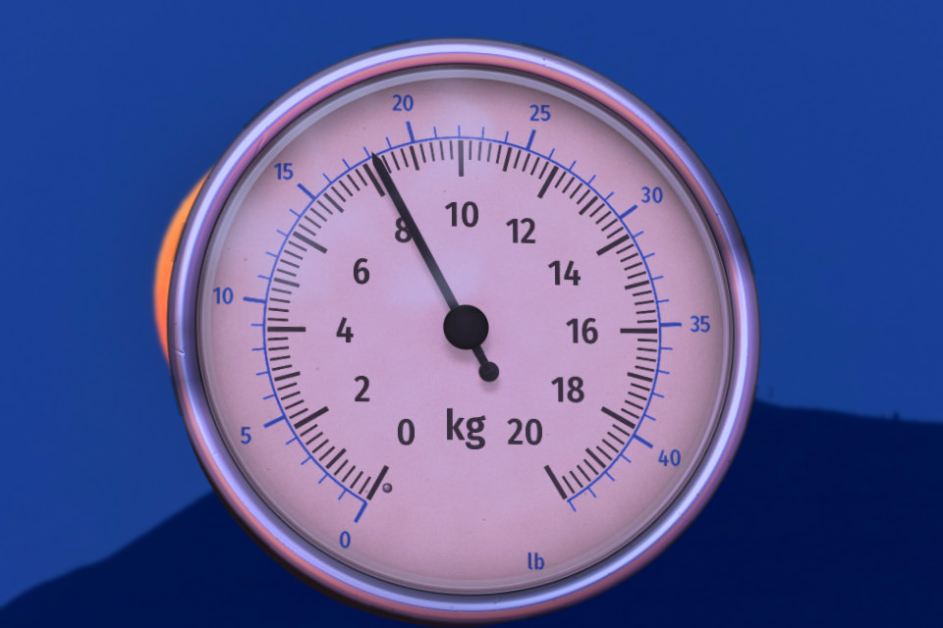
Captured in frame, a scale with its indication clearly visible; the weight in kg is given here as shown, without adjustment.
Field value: 8.2 kg
